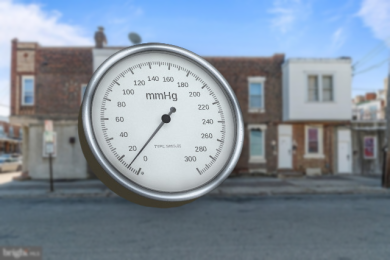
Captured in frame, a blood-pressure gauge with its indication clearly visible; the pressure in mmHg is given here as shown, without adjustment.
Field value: 10 mmHg
